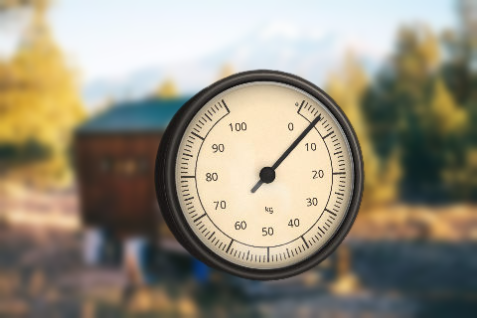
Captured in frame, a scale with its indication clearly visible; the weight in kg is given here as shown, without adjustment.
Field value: 5 kg
